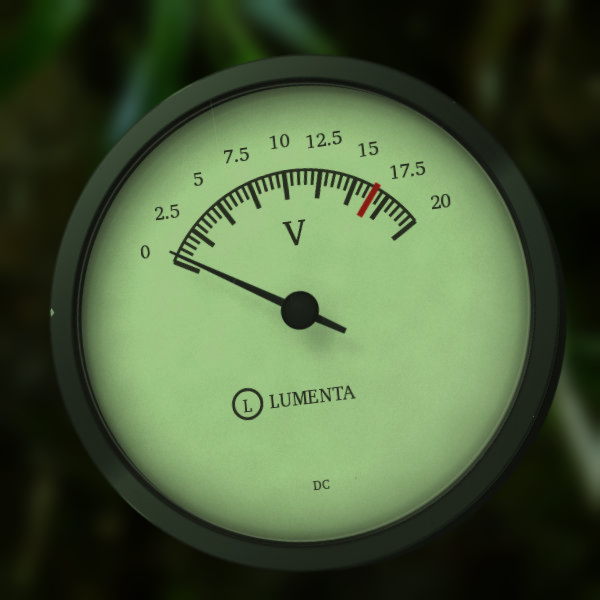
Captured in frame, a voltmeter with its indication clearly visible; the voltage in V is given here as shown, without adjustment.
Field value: 0.5 V
